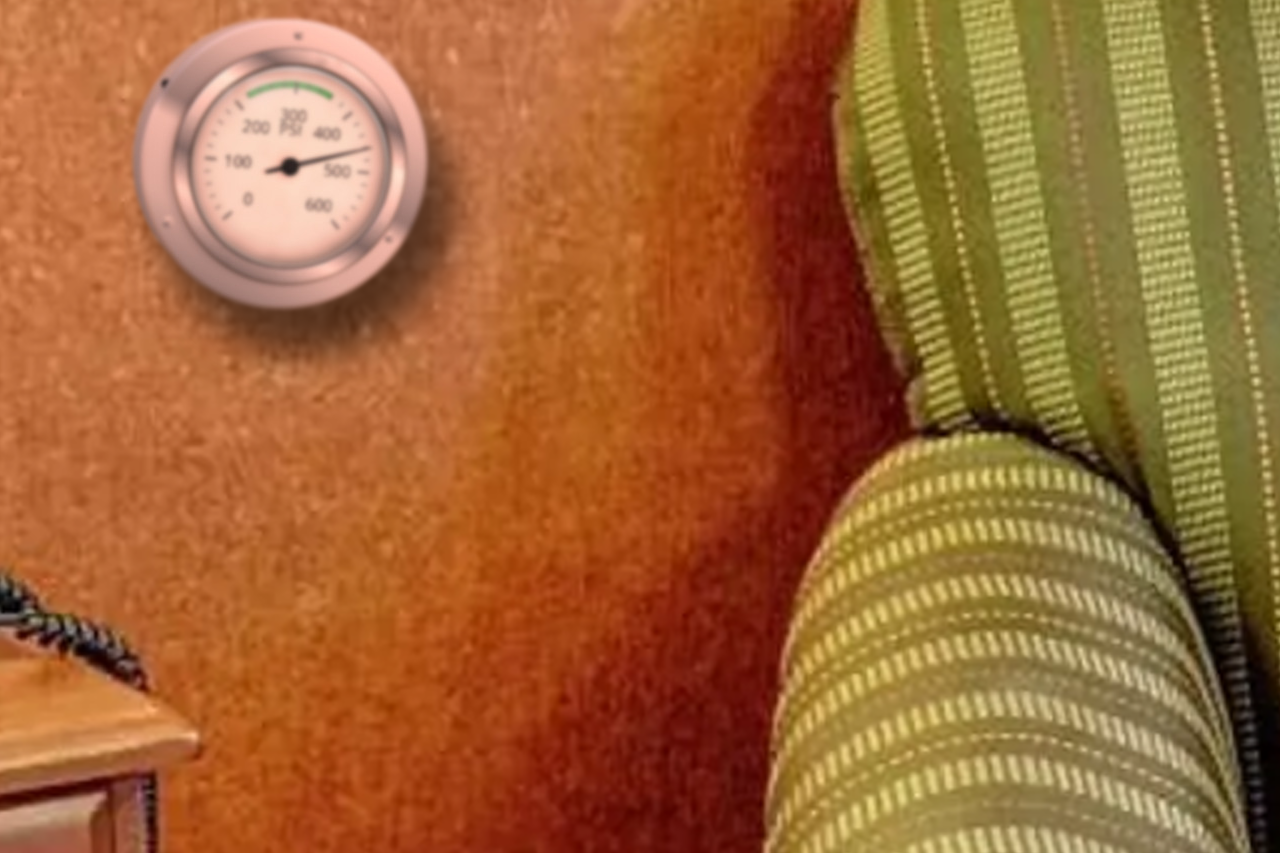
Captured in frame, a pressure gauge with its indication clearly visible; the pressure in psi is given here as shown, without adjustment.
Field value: 460 psi
